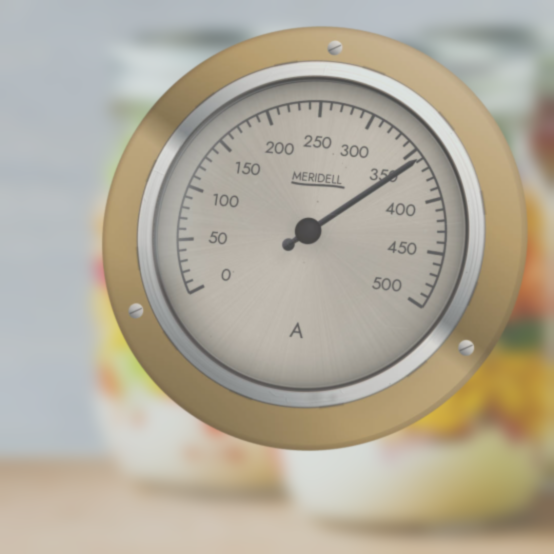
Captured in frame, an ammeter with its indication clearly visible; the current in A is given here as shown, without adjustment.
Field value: 360 A
